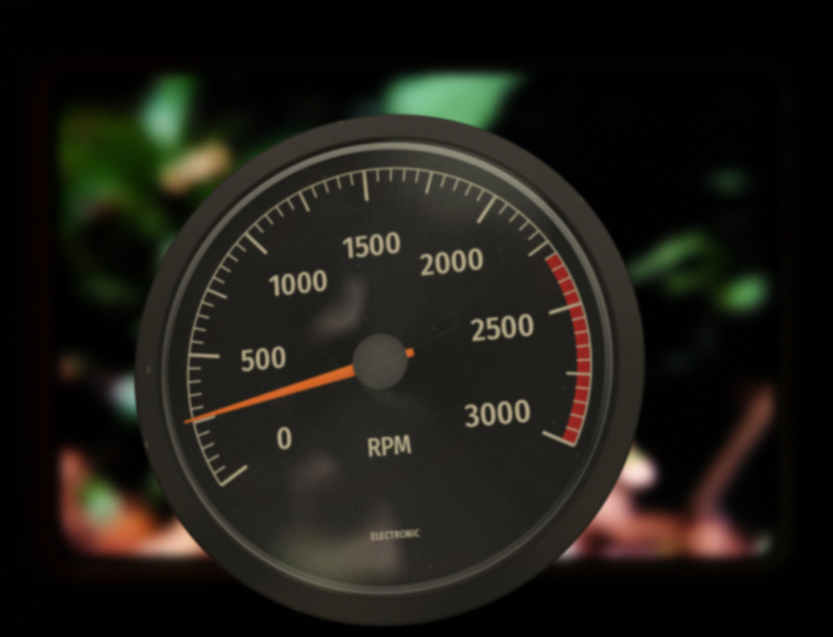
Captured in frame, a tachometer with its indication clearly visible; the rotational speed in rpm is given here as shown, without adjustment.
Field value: 250 rpm
